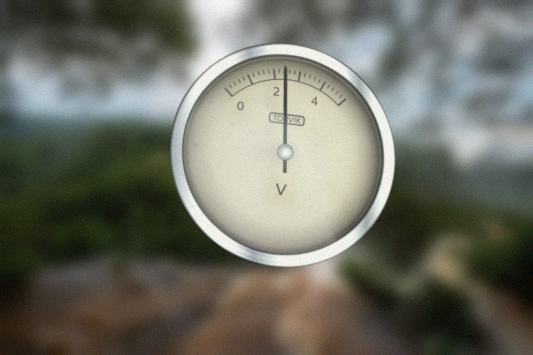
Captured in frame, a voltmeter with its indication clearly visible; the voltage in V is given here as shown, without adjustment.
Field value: 2.4 V
